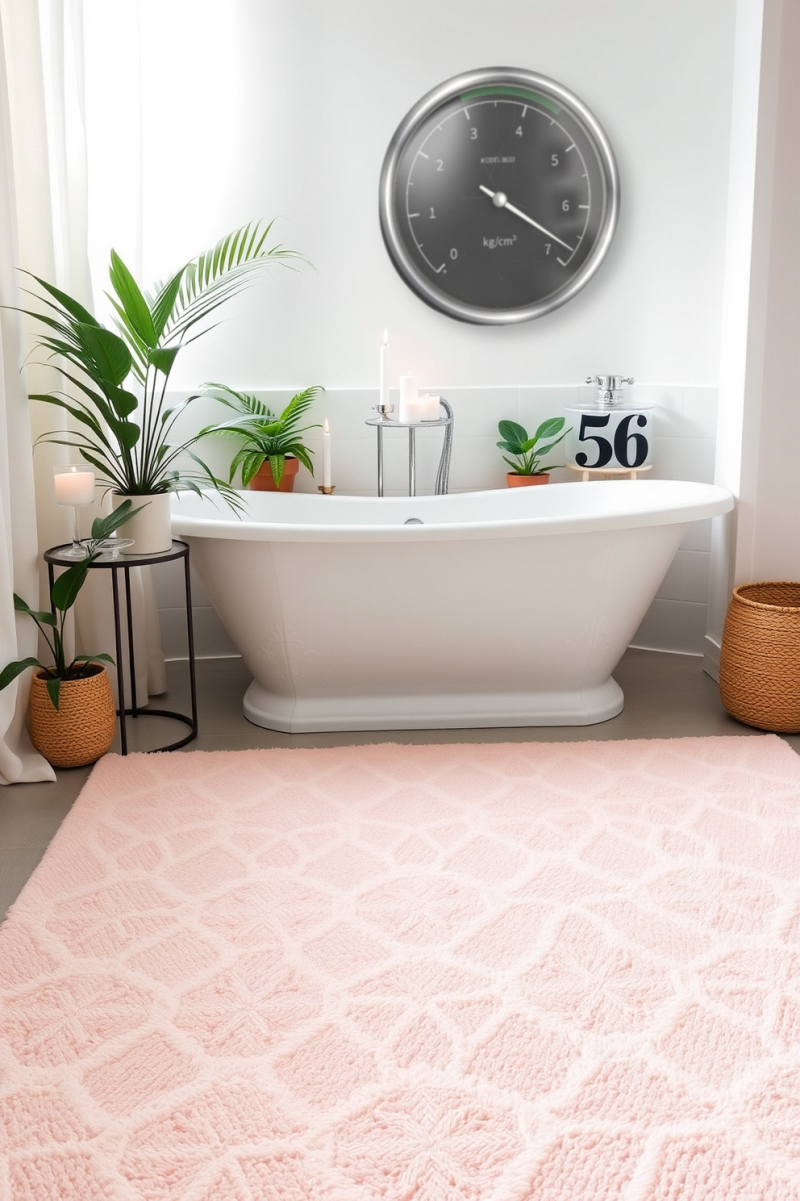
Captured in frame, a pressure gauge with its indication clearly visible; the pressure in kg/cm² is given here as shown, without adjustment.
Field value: 6.75 kg/cm²
